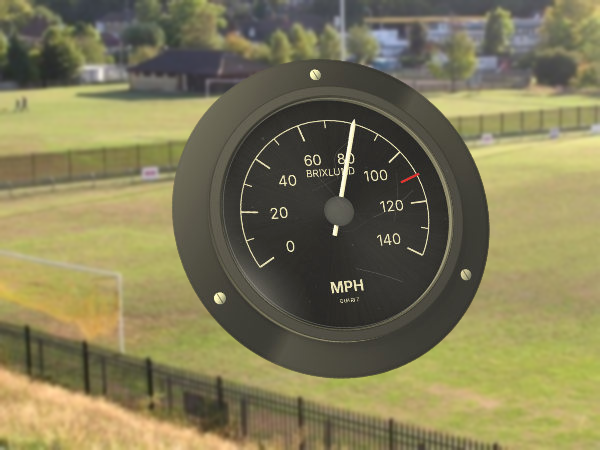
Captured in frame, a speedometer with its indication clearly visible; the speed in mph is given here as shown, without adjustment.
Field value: 80 mph
